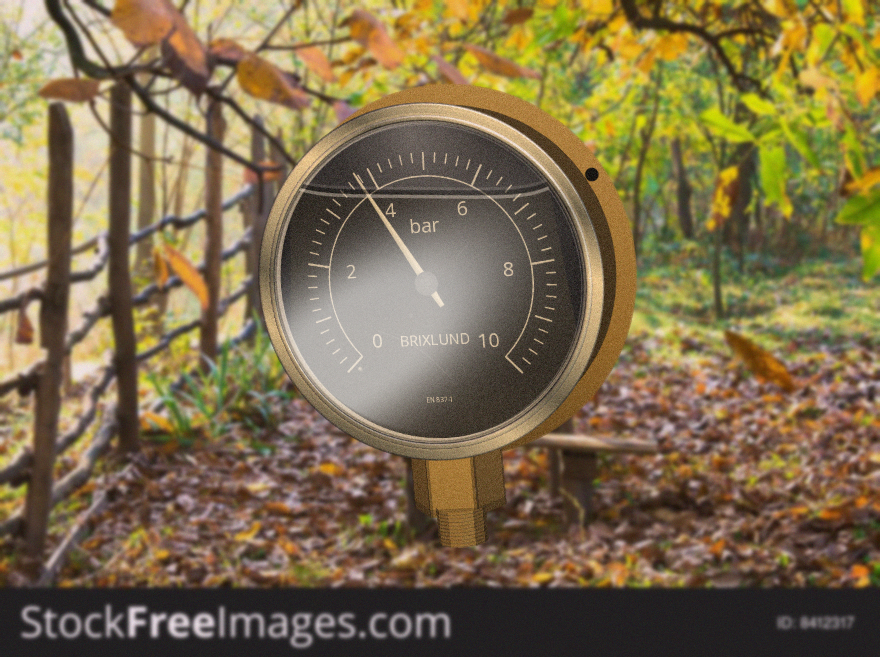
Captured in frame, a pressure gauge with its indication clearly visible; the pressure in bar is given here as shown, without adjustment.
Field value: 3.8 bar
